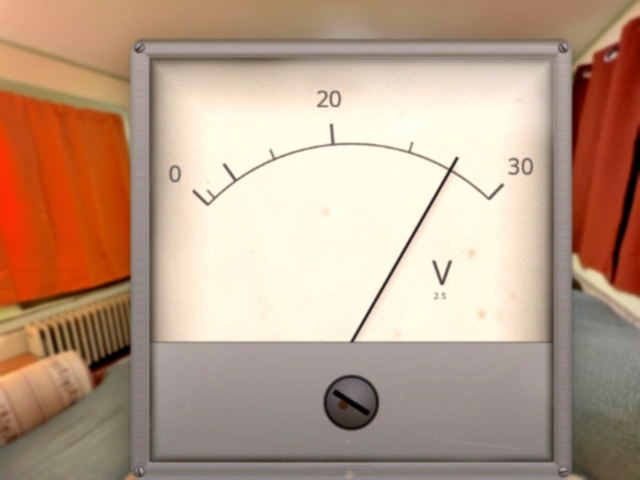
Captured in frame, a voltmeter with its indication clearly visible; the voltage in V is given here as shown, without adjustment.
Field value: 27.5 V
